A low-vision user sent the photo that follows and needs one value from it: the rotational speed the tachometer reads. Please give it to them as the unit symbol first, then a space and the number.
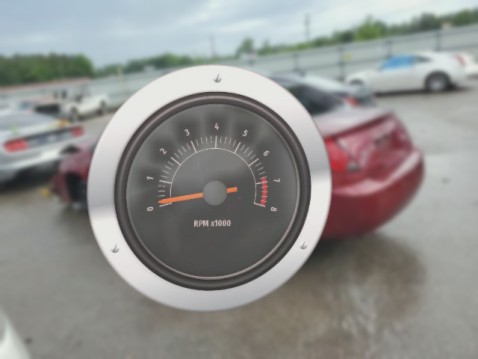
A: rpm 200
